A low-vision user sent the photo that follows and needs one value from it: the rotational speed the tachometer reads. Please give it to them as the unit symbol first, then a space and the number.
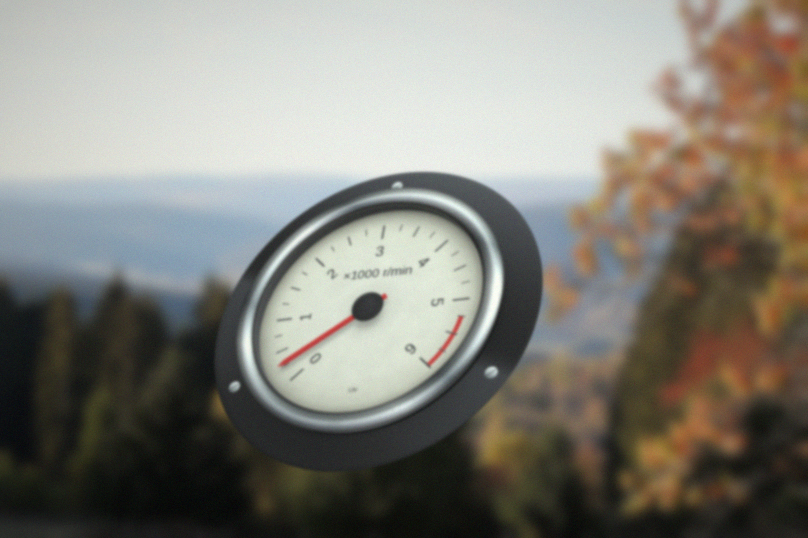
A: rpm 250
